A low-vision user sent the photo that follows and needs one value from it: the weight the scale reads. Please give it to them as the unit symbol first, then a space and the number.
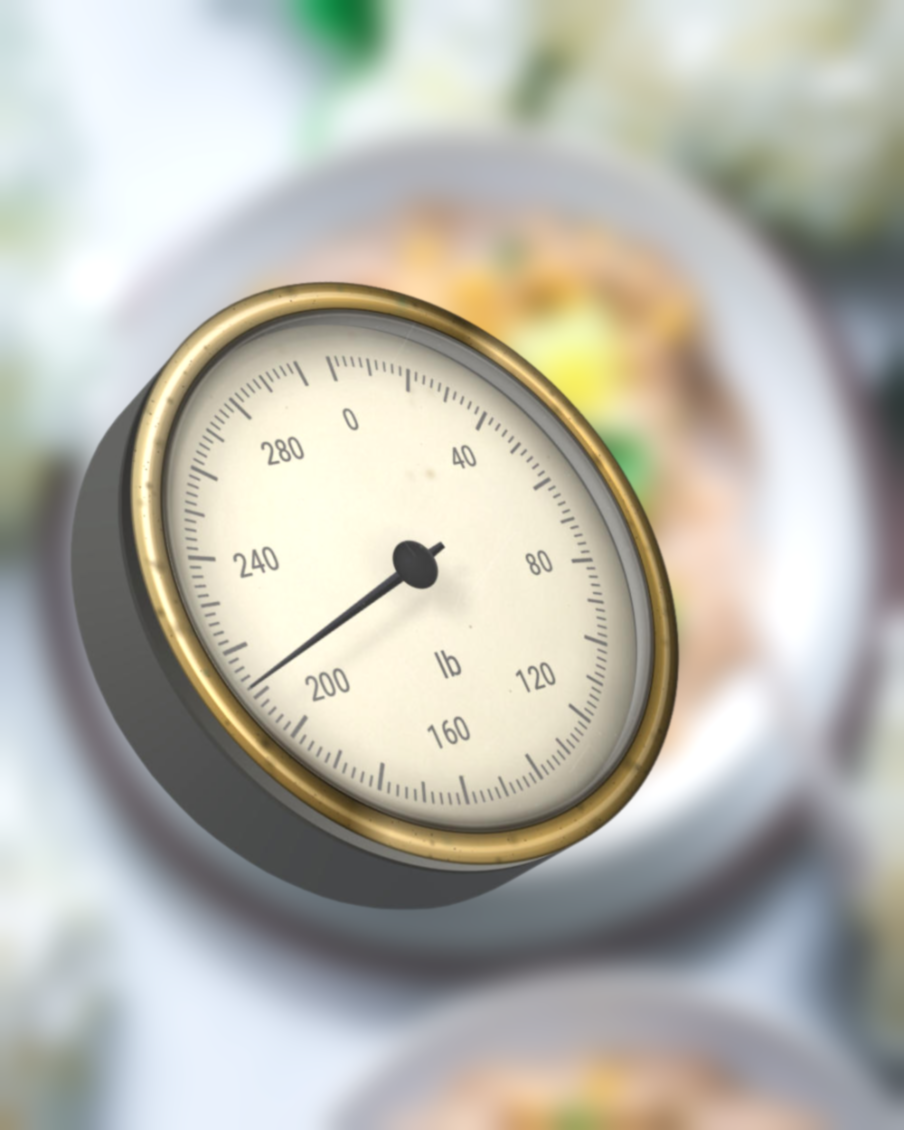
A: lb 212
